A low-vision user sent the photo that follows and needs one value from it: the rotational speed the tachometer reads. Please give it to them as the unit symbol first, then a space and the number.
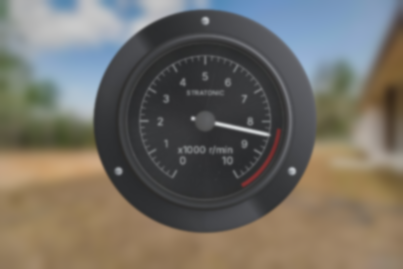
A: rpm 8400
